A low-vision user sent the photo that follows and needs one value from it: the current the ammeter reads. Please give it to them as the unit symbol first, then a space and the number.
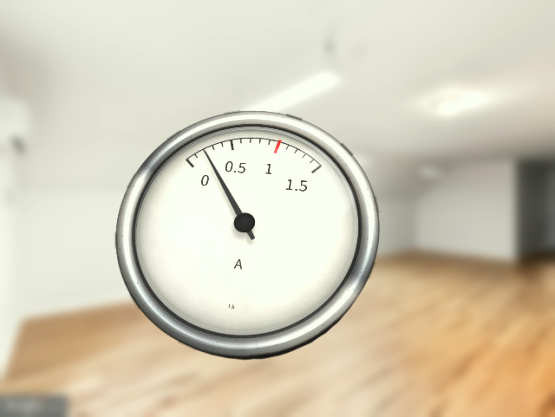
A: A 0.2
